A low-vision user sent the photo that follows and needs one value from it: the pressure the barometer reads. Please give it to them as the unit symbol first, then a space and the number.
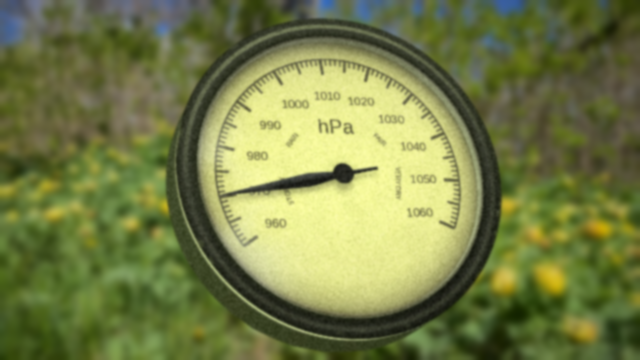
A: hPa 970
